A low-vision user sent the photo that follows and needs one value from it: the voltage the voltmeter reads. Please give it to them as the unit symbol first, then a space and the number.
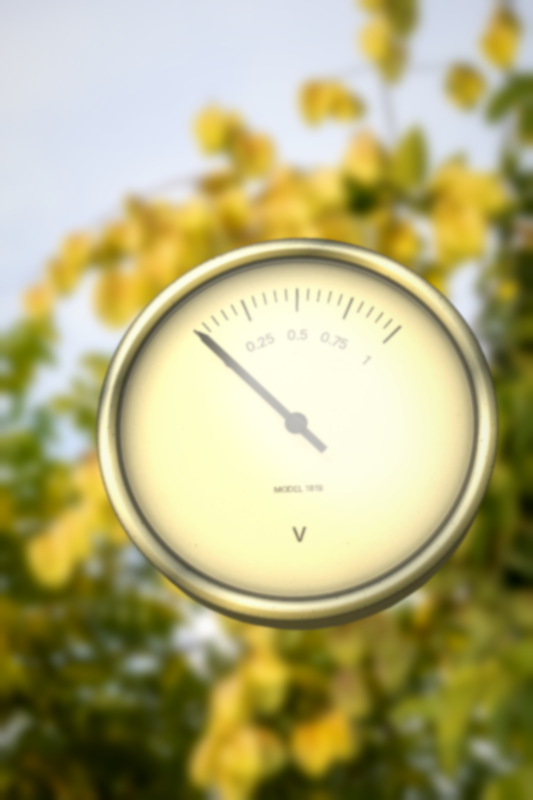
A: V 0
